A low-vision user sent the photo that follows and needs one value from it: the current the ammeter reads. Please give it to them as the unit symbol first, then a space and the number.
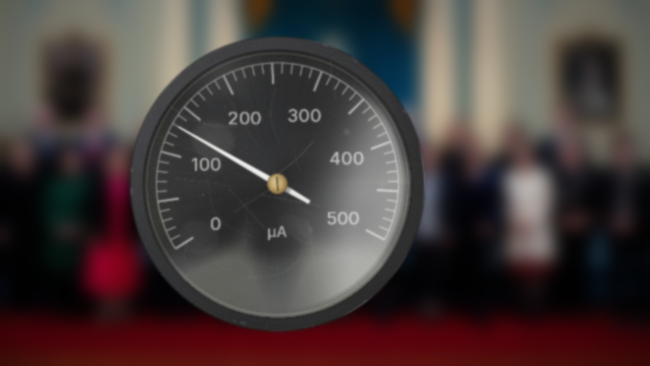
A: µA 130
